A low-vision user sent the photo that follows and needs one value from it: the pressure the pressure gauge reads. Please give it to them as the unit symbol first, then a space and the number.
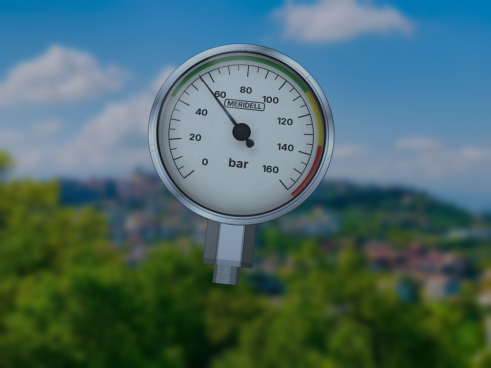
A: bar 55
